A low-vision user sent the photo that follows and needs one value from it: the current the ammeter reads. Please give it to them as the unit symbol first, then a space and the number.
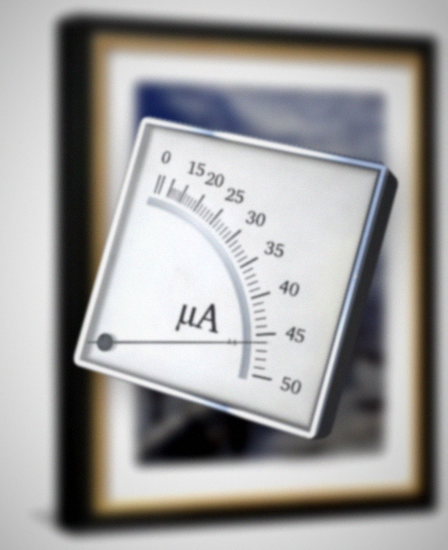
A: µA 46
